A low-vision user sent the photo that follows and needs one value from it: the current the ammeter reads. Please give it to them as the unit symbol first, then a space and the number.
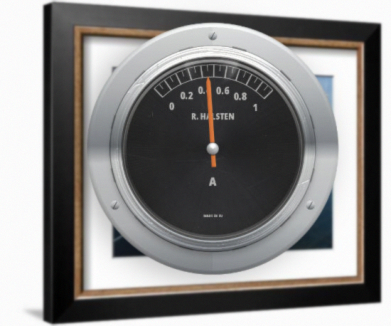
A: A 0.45
